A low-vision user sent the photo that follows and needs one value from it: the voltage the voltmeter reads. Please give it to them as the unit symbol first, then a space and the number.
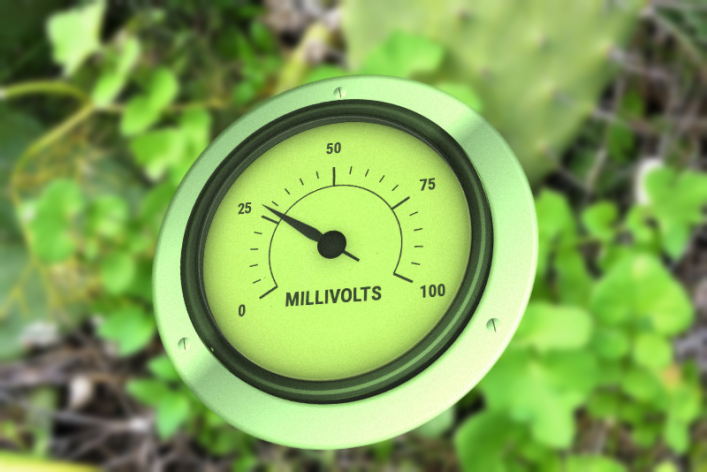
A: mV 27.5
